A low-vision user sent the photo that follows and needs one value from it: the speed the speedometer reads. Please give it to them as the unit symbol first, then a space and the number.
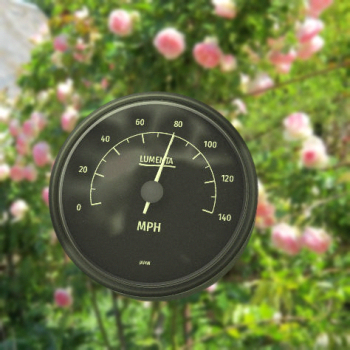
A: mph 80
